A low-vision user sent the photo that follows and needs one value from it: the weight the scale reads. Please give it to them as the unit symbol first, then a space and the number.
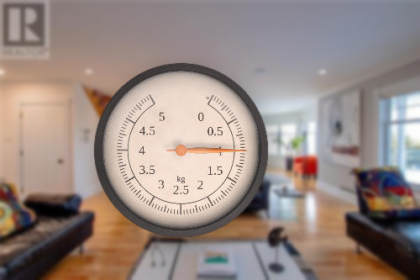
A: kg 1
